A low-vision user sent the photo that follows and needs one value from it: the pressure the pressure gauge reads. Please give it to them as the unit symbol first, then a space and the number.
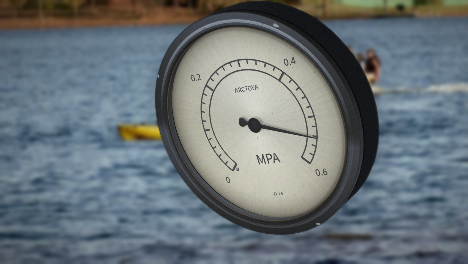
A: MPa 0.54
